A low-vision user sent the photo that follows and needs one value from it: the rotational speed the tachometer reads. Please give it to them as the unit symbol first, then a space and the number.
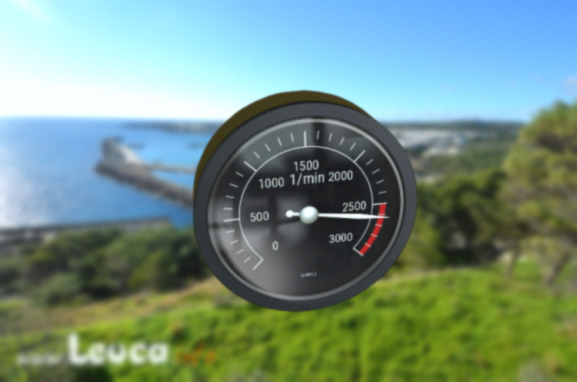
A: rpm 2600
